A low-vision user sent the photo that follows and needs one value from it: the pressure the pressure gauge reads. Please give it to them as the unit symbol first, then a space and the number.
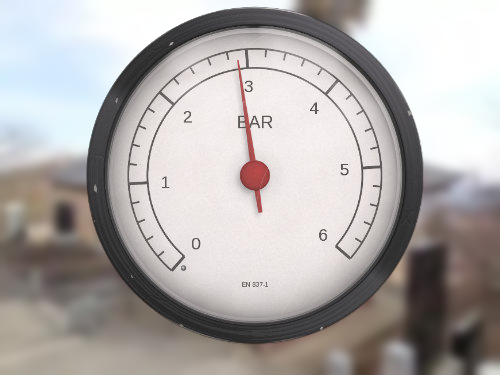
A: bar 2.9
